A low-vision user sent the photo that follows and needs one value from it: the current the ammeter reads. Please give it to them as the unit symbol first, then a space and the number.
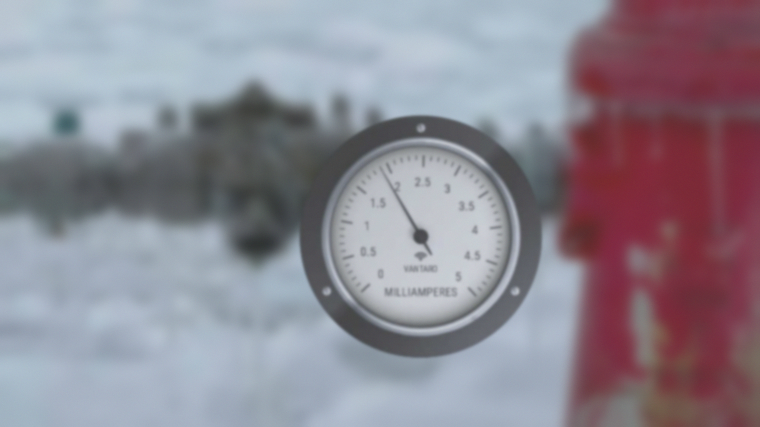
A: mA 1.9
